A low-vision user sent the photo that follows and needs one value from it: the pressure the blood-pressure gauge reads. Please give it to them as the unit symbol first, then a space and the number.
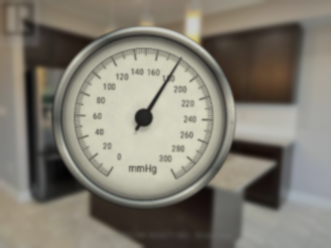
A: mmHg 180
